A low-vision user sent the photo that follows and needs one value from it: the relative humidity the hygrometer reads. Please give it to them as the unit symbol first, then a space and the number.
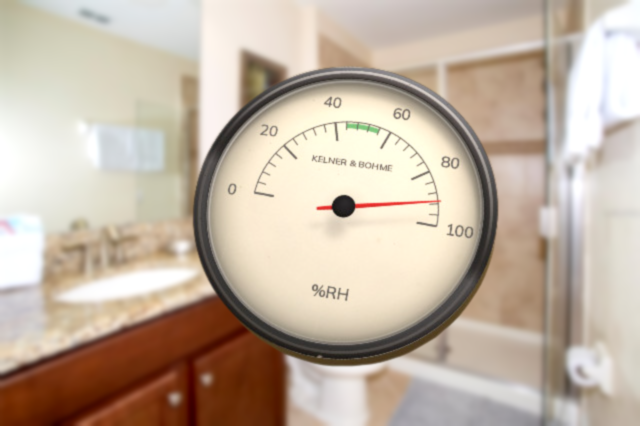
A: % 92
